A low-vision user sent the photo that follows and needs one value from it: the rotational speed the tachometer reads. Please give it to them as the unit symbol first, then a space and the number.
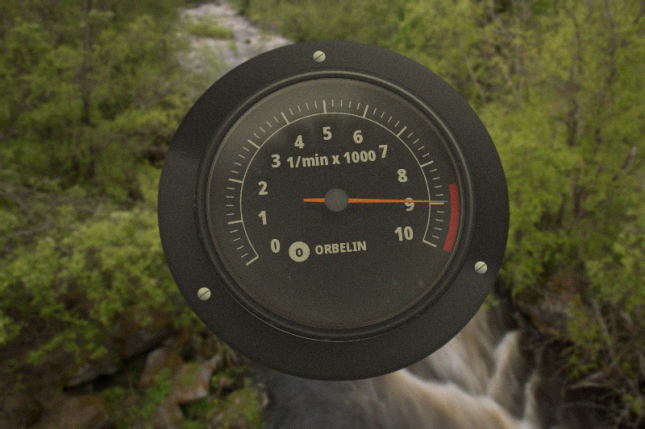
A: rpm 9000
